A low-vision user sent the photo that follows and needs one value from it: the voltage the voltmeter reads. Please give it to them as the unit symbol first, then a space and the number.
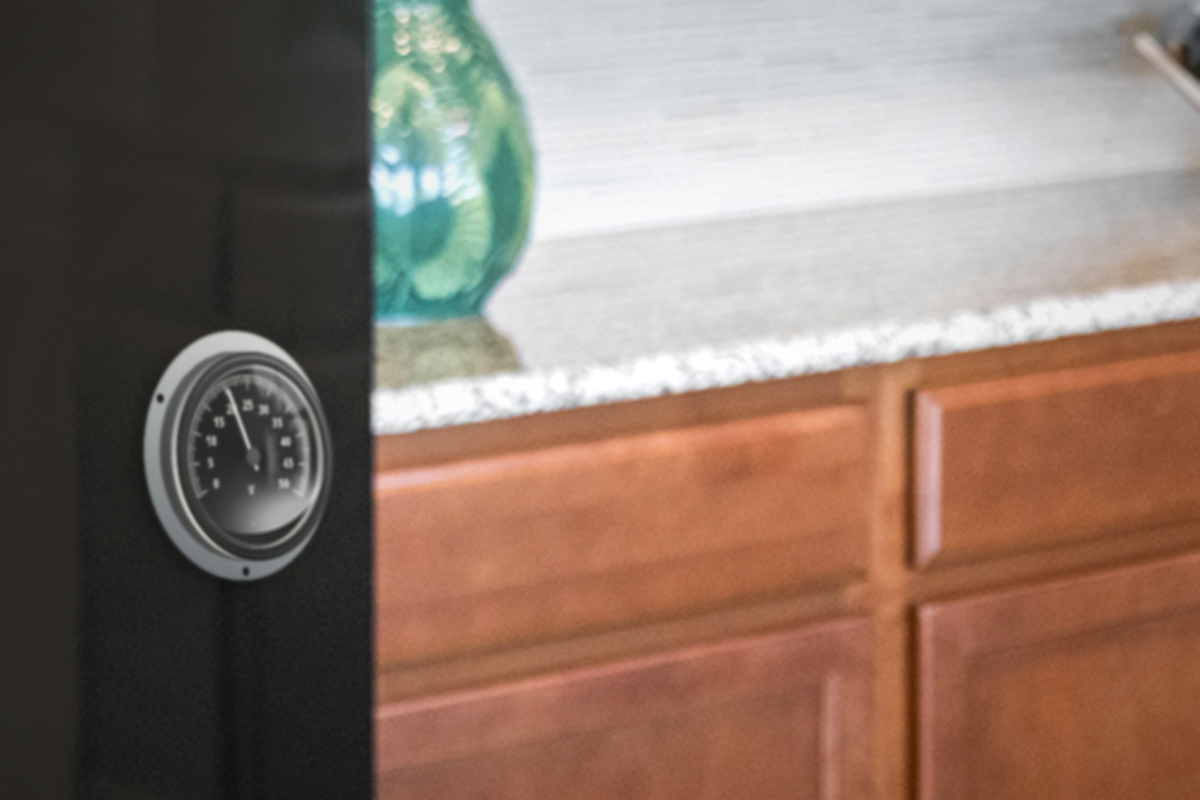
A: V 20
